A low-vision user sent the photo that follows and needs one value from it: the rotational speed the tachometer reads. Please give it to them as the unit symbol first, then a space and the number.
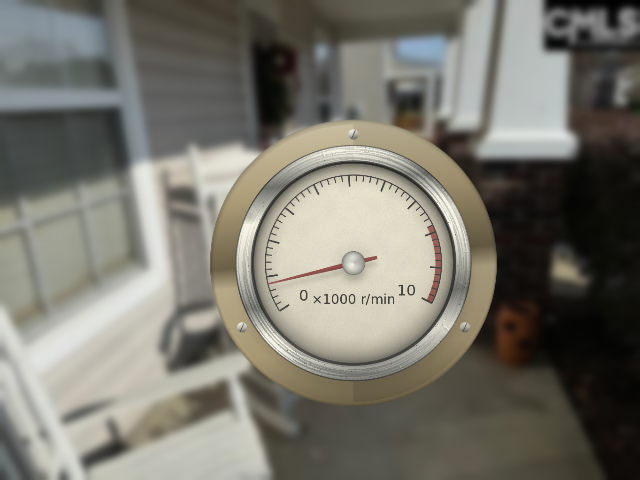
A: rpm 800
